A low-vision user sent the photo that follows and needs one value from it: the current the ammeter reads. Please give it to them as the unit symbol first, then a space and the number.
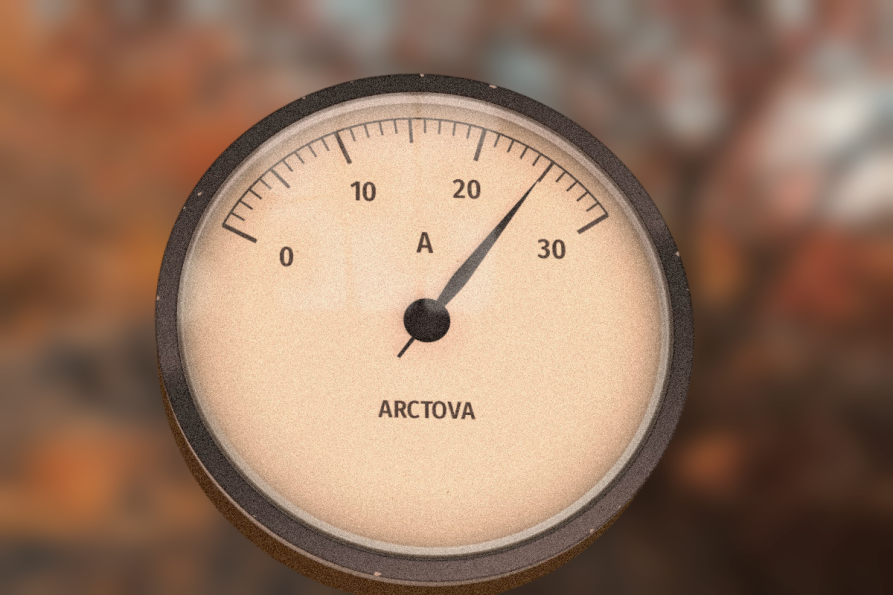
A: A 25
